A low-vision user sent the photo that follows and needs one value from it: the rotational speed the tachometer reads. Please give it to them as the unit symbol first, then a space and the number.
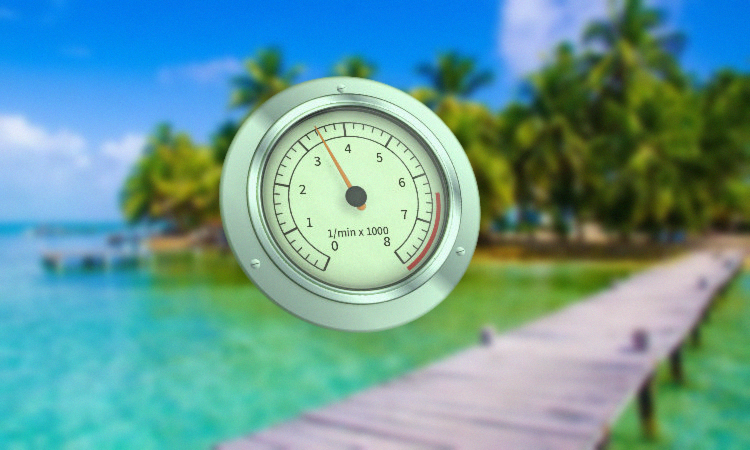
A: rpm 3400
